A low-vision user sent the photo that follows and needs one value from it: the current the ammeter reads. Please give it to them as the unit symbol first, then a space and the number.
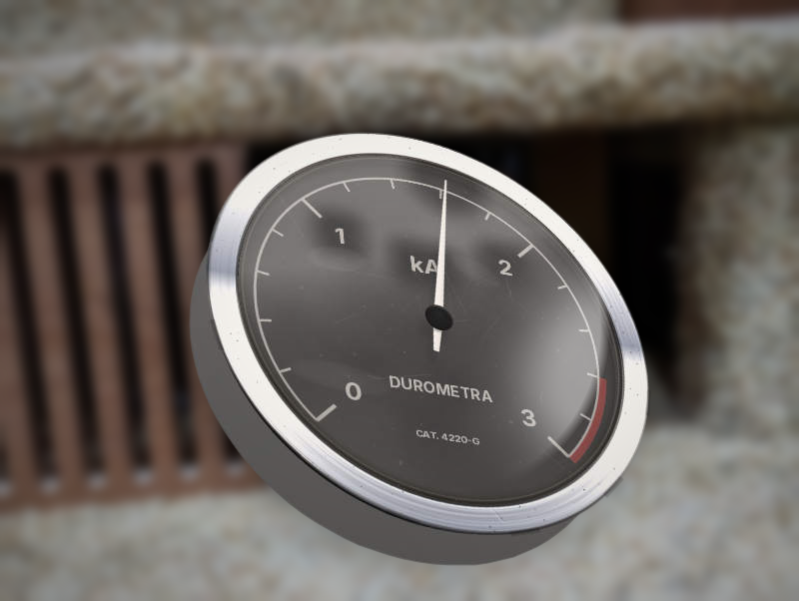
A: kA 1.6
